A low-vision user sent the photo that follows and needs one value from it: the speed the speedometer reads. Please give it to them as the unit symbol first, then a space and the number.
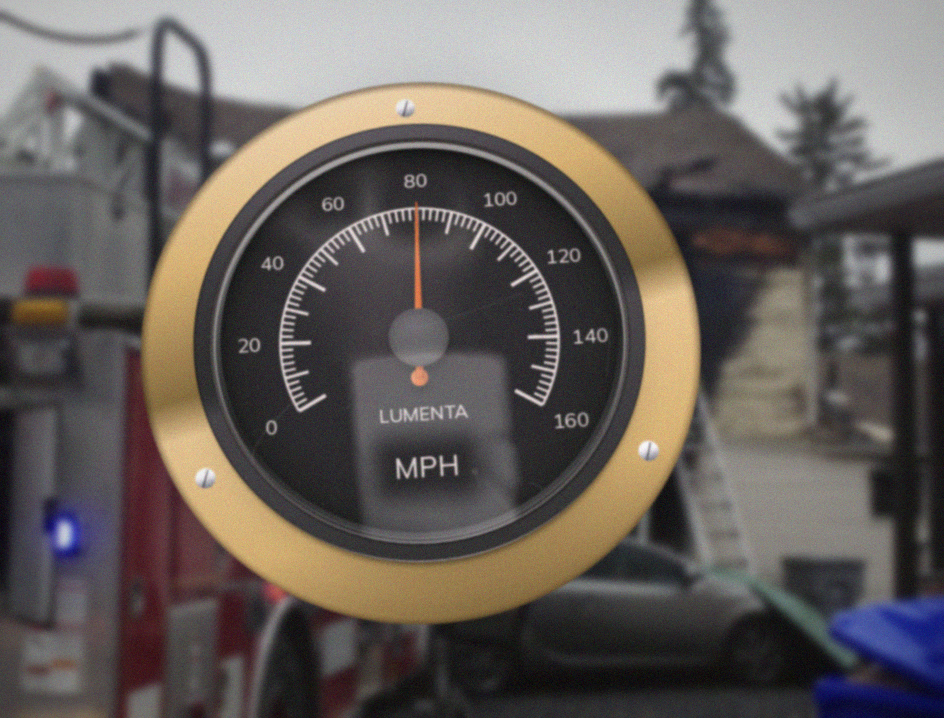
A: mph 80
